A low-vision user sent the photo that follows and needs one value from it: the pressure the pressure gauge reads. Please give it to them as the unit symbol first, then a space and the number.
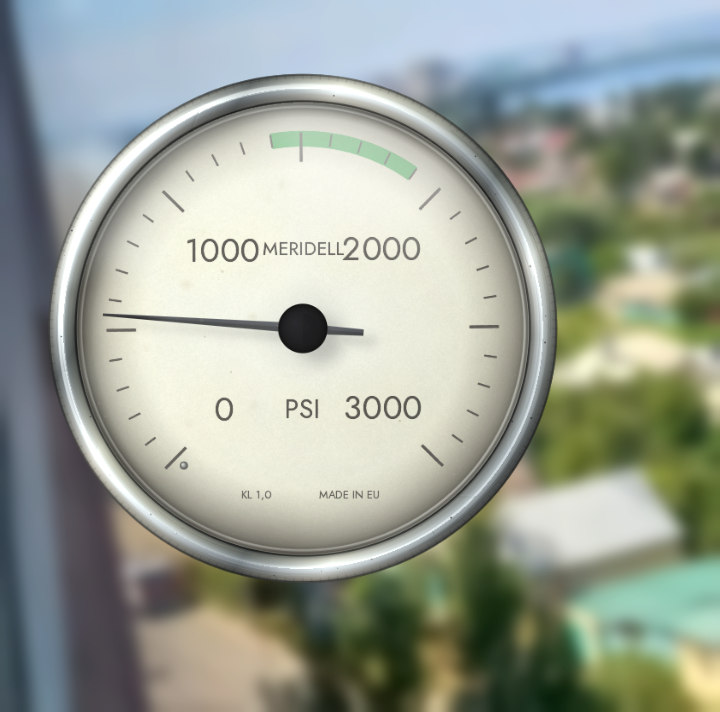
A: psi 550
